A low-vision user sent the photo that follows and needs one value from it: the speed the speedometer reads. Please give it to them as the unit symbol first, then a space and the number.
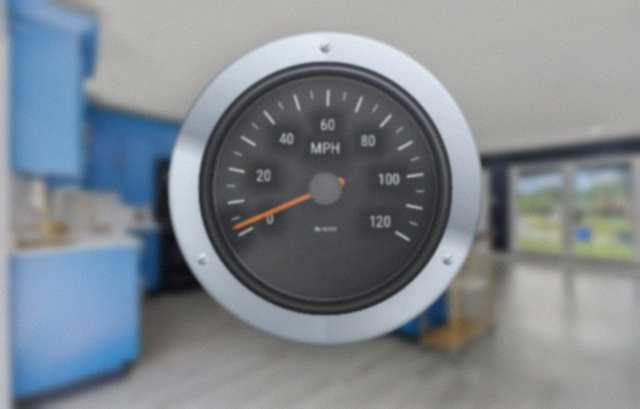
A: mph 2.5
